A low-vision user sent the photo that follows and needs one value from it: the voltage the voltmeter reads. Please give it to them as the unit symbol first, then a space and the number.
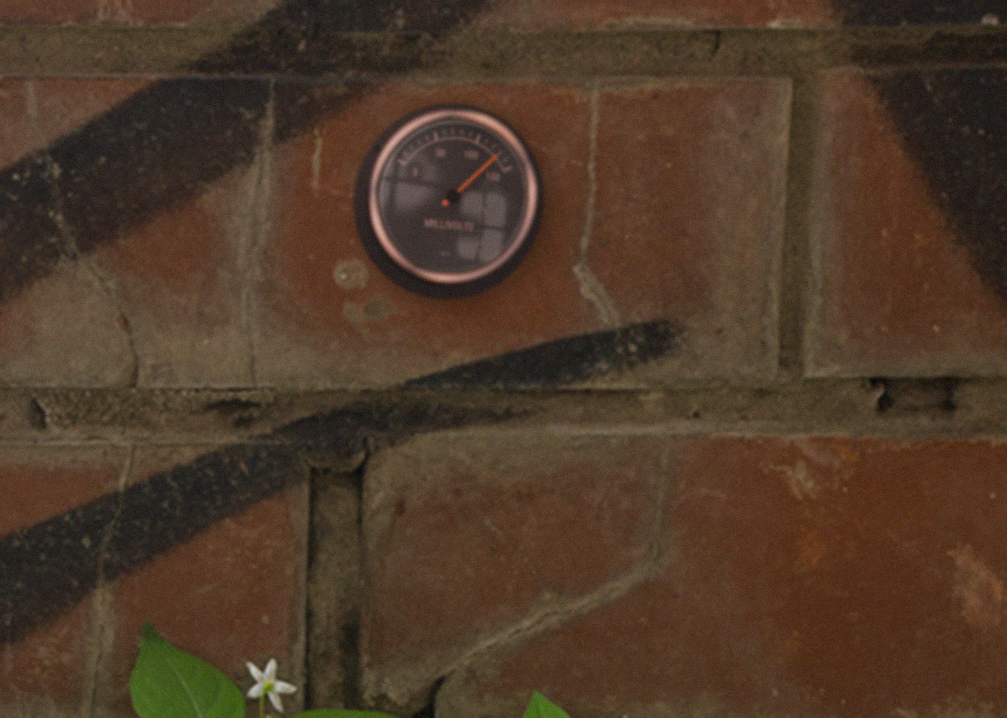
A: mV 130
